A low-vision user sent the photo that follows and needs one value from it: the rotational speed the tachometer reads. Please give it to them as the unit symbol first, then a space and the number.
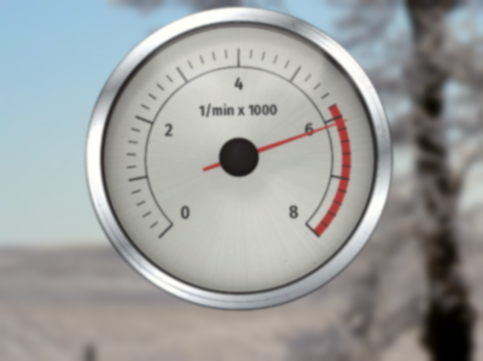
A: rpm 6100
